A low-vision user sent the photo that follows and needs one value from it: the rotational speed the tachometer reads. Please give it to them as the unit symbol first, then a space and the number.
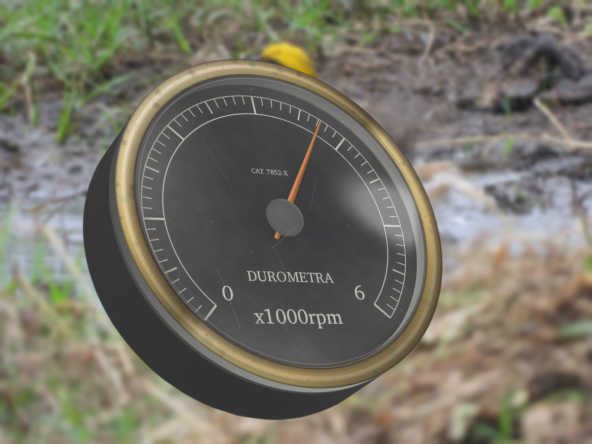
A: rpm 3700
